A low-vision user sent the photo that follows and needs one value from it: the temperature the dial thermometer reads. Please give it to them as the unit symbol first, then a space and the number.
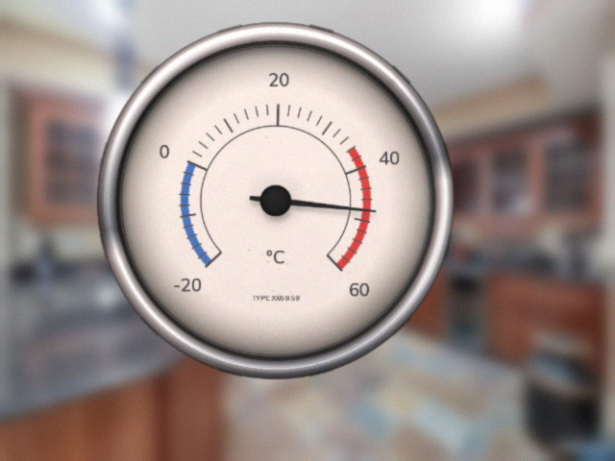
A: °C 48
